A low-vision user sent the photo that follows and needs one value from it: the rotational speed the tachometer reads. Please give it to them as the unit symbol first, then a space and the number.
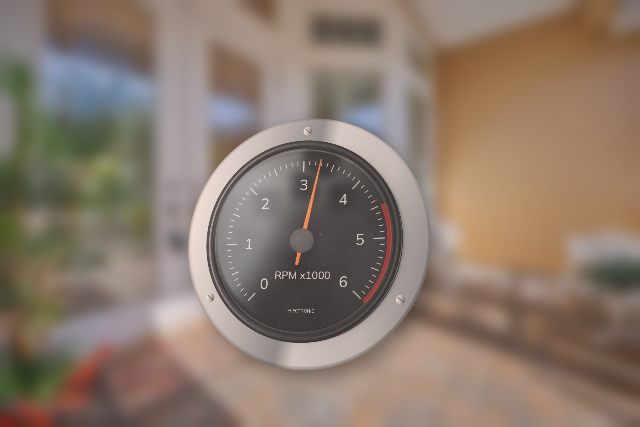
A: rpm 3300
